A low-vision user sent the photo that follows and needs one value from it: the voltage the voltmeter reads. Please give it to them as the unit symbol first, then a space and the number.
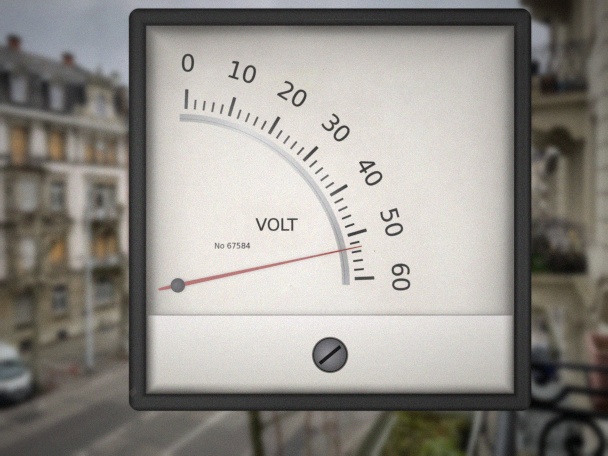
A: V 53
